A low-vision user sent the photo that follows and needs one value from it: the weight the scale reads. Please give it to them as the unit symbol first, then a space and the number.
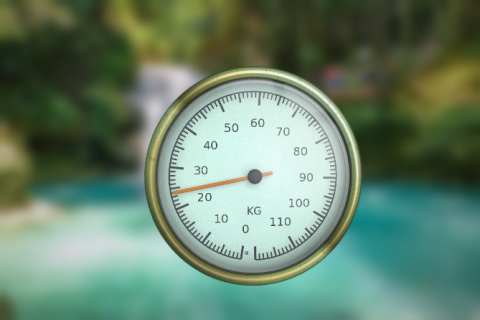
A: kg 24
